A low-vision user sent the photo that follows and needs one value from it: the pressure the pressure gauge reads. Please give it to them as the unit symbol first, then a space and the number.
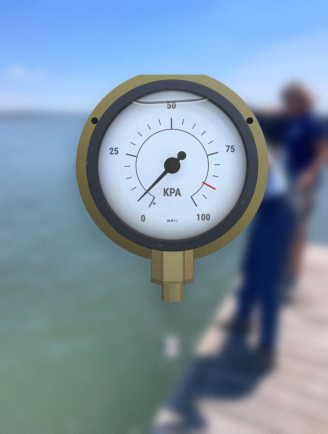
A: kPa 5
